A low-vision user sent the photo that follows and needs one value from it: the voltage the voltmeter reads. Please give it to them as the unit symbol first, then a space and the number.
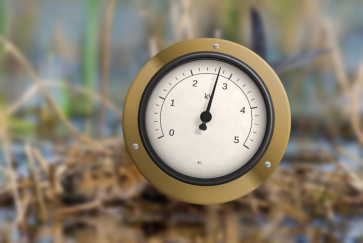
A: kV 2.7
